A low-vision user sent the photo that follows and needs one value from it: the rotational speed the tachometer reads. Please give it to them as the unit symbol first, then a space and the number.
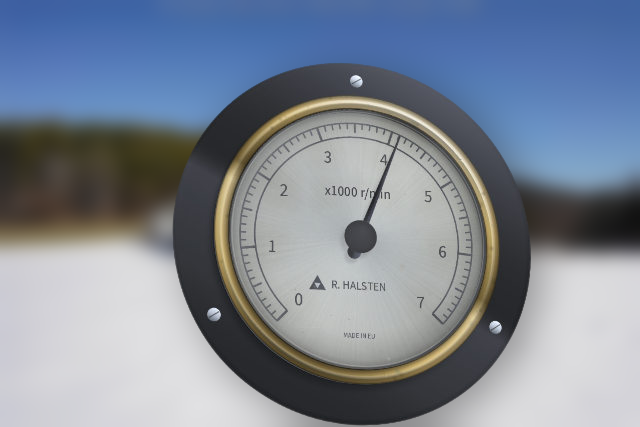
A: rpm 4100
